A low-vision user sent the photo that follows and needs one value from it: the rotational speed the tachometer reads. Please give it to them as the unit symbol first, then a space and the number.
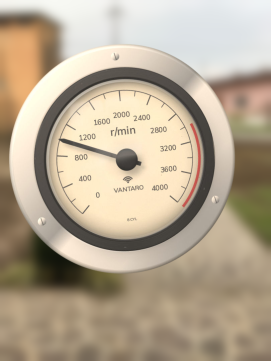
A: rpm 1000
